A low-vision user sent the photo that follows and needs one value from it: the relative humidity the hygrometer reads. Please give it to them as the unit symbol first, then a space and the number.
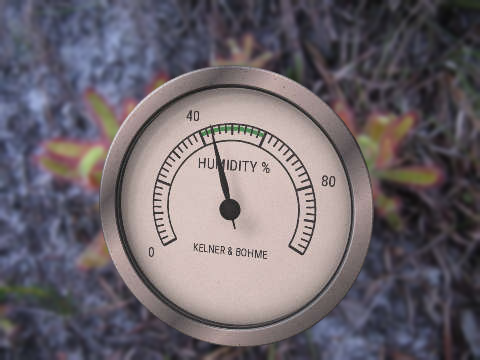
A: % 44
